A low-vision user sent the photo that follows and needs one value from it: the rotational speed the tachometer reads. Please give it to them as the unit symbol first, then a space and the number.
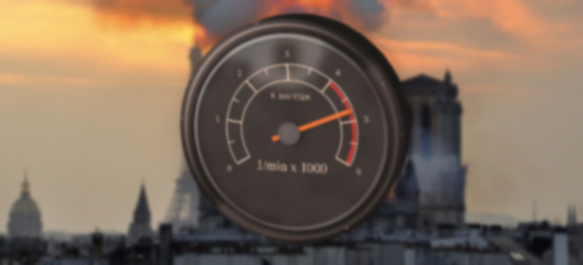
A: rpm 4750
